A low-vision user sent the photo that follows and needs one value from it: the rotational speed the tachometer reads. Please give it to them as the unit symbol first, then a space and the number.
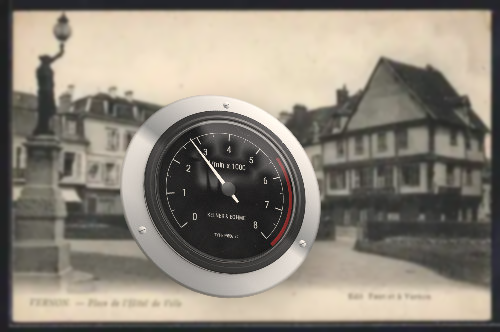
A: rpm 2750
